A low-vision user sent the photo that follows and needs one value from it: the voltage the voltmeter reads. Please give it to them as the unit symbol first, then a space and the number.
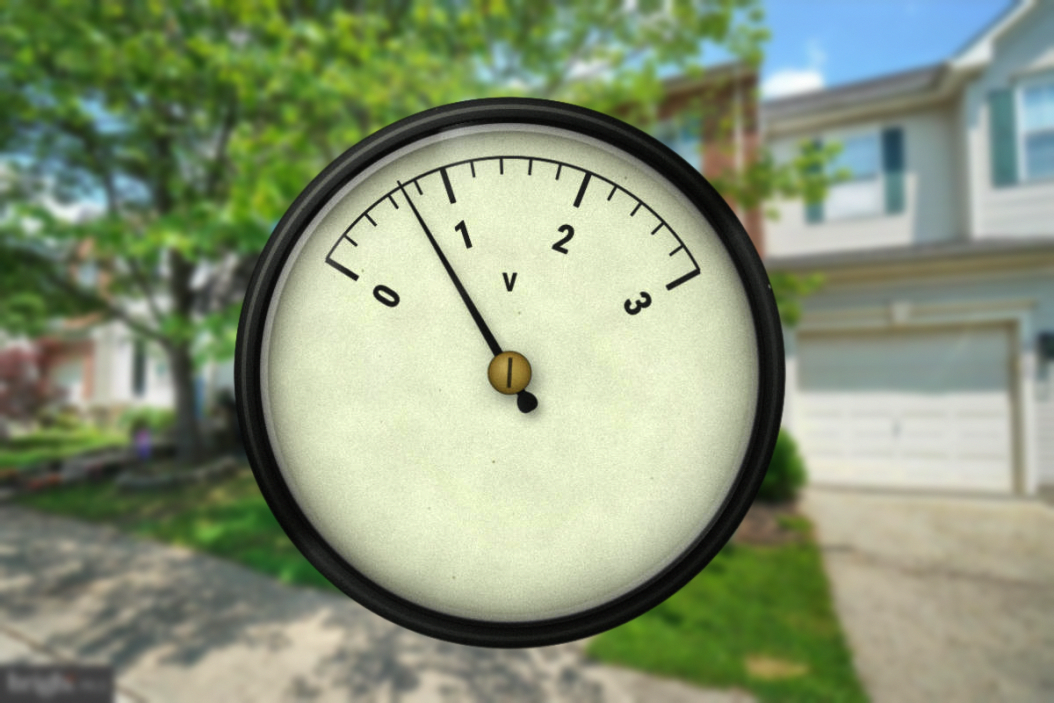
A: V 0.7
